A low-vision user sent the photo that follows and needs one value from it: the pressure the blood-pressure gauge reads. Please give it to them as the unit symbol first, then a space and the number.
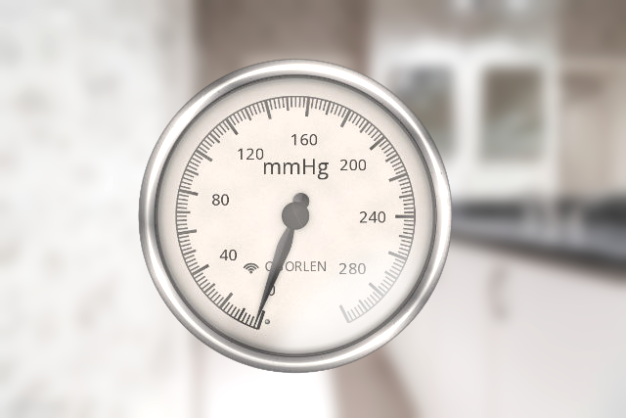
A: mmHg 2
